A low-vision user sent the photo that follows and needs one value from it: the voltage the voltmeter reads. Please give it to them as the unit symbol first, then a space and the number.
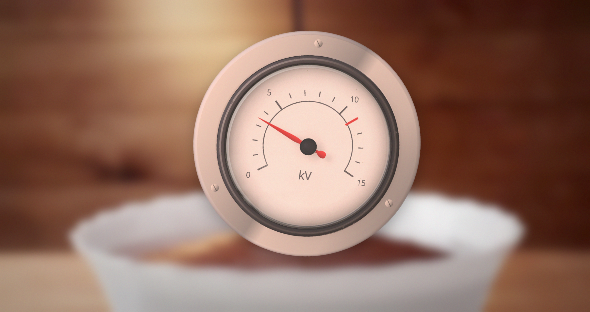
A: kV 3.5
